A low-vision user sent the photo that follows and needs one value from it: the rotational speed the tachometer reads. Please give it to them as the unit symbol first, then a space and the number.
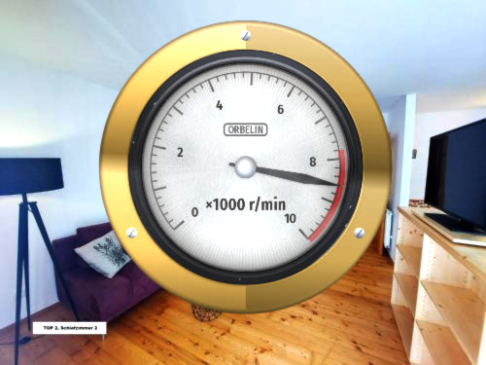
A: rpm 8600
